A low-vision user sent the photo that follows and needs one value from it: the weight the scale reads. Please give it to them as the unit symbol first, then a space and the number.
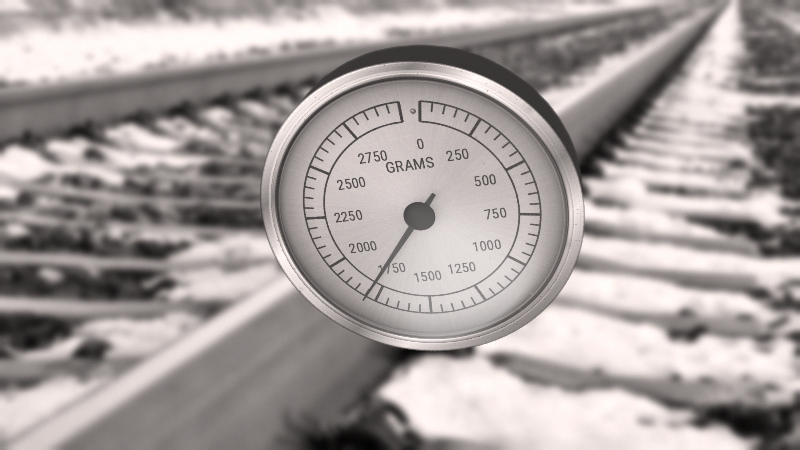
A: g 1800
